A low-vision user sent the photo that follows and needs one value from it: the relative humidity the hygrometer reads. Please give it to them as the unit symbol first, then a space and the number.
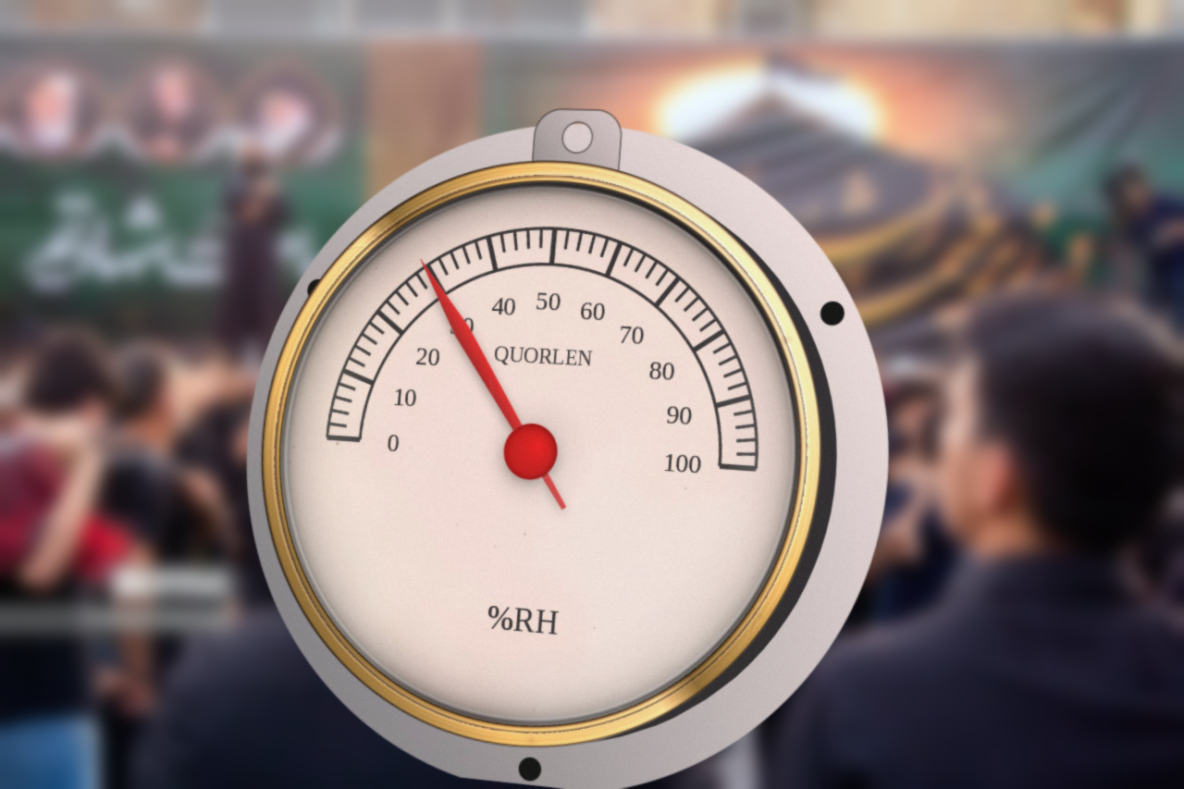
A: % 30
